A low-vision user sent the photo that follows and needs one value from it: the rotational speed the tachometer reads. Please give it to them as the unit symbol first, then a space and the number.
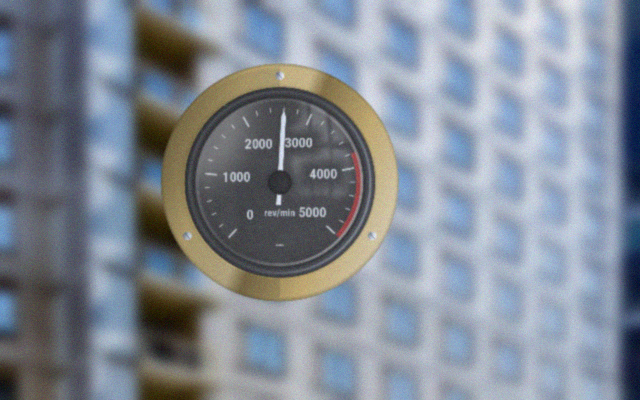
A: rpm 2600
